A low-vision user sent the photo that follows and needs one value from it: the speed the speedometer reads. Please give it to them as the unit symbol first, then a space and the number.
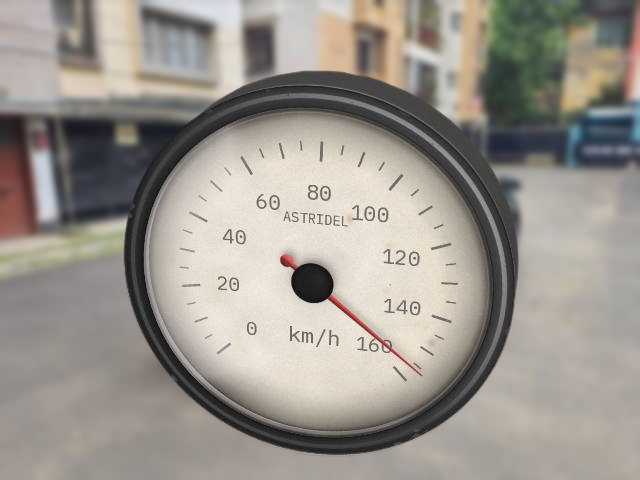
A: km/h 155
